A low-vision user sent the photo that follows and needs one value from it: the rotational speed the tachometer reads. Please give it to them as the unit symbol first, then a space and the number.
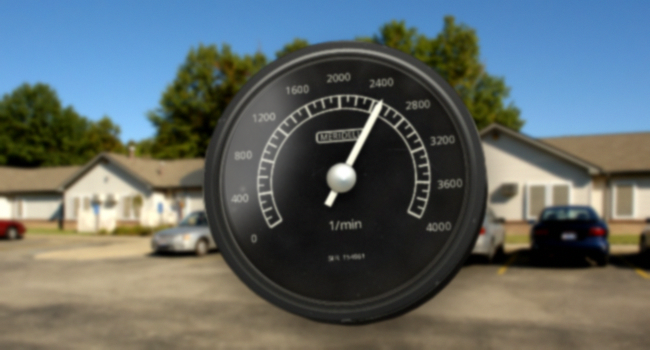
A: rpm 2500
